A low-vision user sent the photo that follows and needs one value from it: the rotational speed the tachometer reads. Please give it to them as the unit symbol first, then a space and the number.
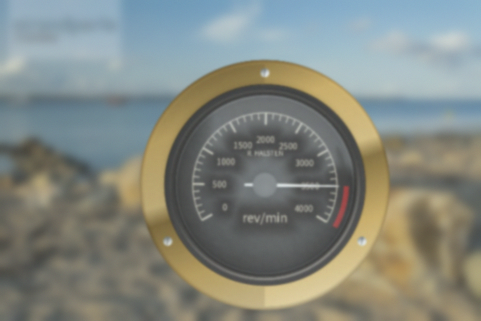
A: rpm 3500
